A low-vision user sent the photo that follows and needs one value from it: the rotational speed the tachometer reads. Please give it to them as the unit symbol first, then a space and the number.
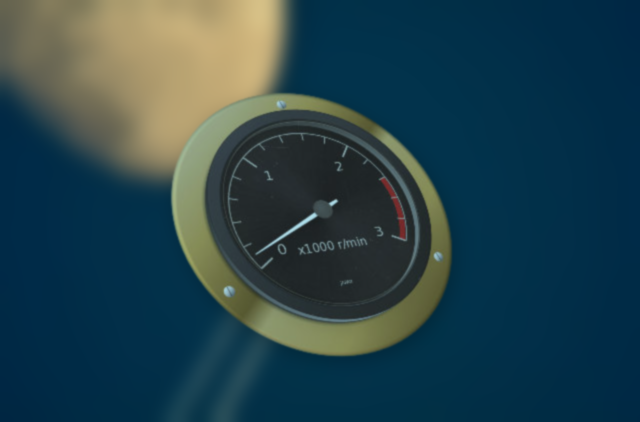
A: rpm 100
